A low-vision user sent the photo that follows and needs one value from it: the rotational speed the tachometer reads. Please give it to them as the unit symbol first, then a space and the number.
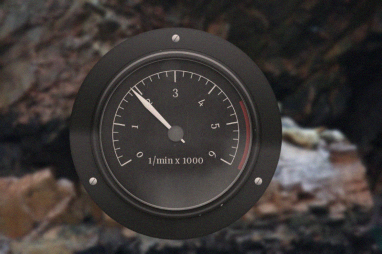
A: rpm 1900
